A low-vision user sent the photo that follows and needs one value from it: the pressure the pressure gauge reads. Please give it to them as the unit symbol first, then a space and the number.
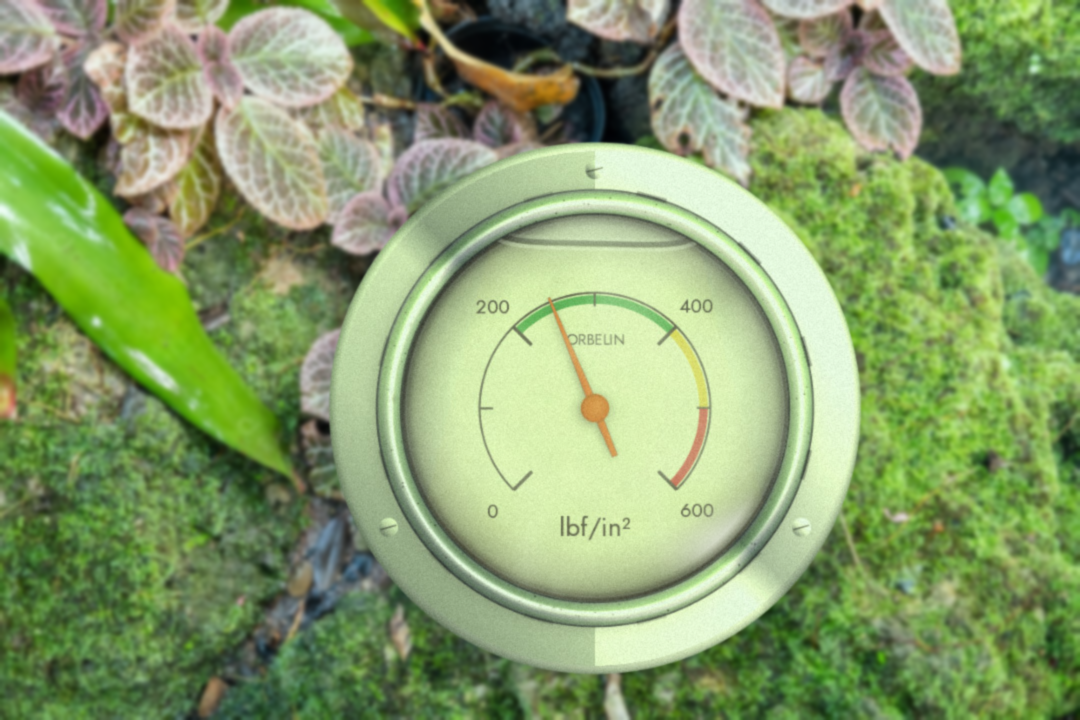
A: psi 250
